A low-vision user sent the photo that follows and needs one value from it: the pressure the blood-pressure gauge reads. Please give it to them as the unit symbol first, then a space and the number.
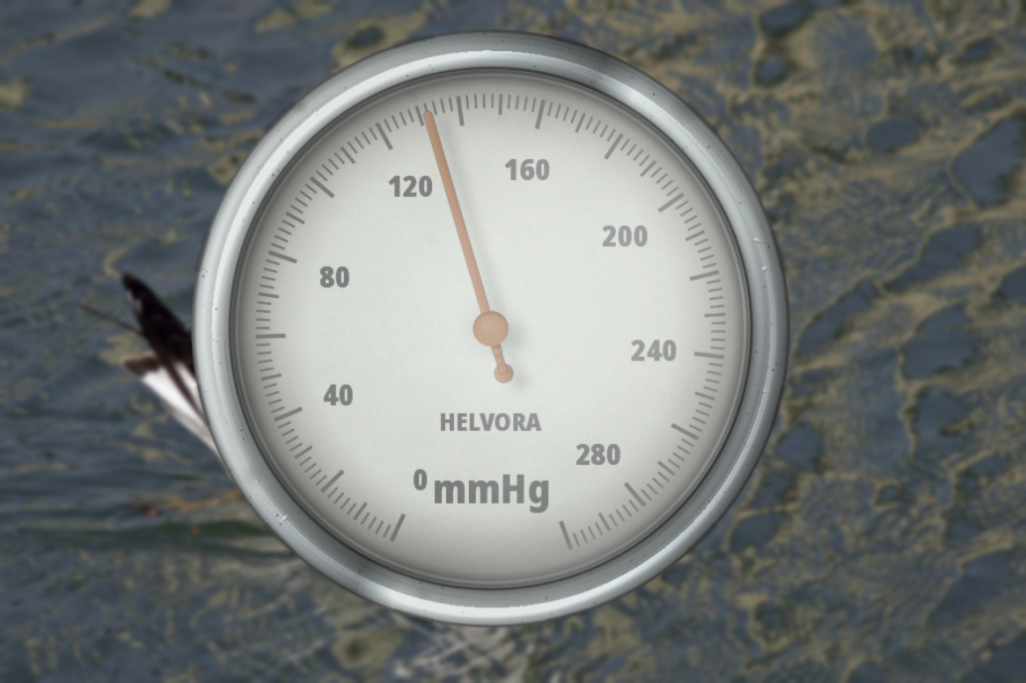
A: mmHg 132
